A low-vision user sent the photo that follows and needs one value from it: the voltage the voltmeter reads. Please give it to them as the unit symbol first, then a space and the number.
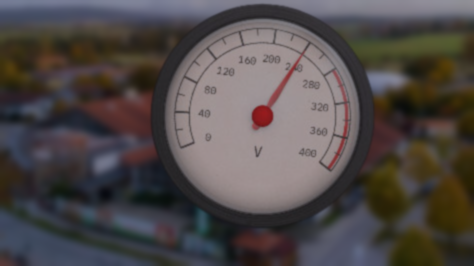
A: V 240
